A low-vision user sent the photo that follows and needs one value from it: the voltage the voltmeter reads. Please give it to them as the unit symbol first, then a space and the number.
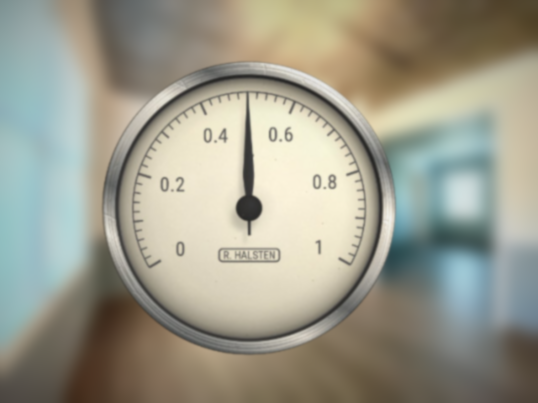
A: V 0.5
